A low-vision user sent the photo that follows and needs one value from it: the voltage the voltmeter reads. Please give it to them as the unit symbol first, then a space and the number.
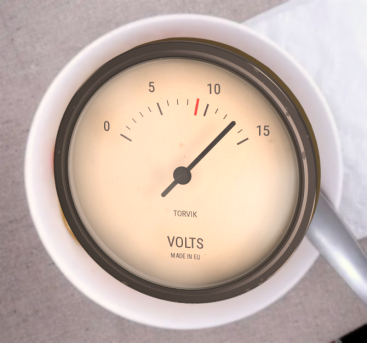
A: V 13
